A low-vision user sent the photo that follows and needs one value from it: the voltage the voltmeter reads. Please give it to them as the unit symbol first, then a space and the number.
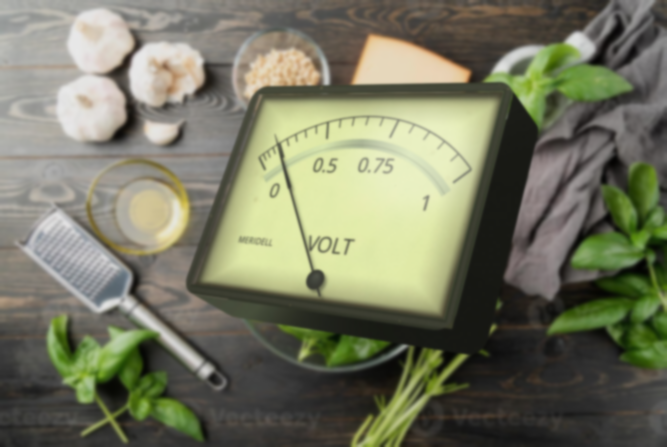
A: V 0.25
